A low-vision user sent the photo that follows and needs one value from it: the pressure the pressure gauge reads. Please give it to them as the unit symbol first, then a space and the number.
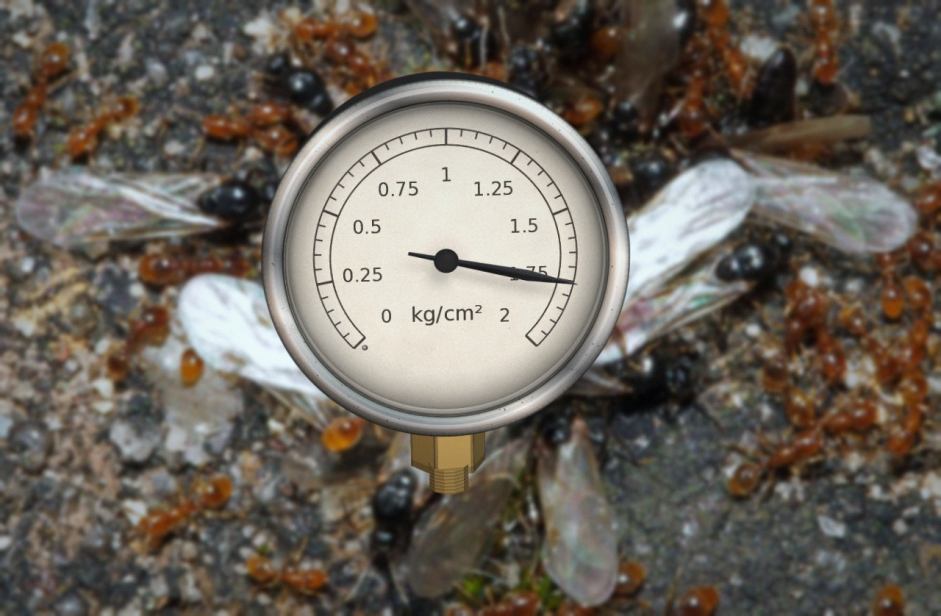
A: kg/cm² 1.75
